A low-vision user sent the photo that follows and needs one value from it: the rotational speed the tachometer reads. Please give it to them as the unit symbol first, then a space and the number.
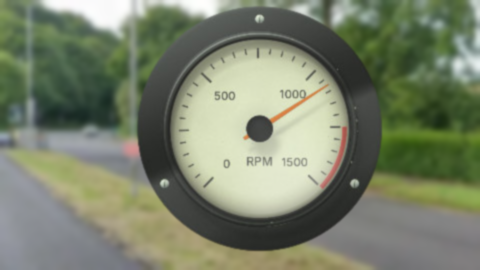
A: rpm 1075
